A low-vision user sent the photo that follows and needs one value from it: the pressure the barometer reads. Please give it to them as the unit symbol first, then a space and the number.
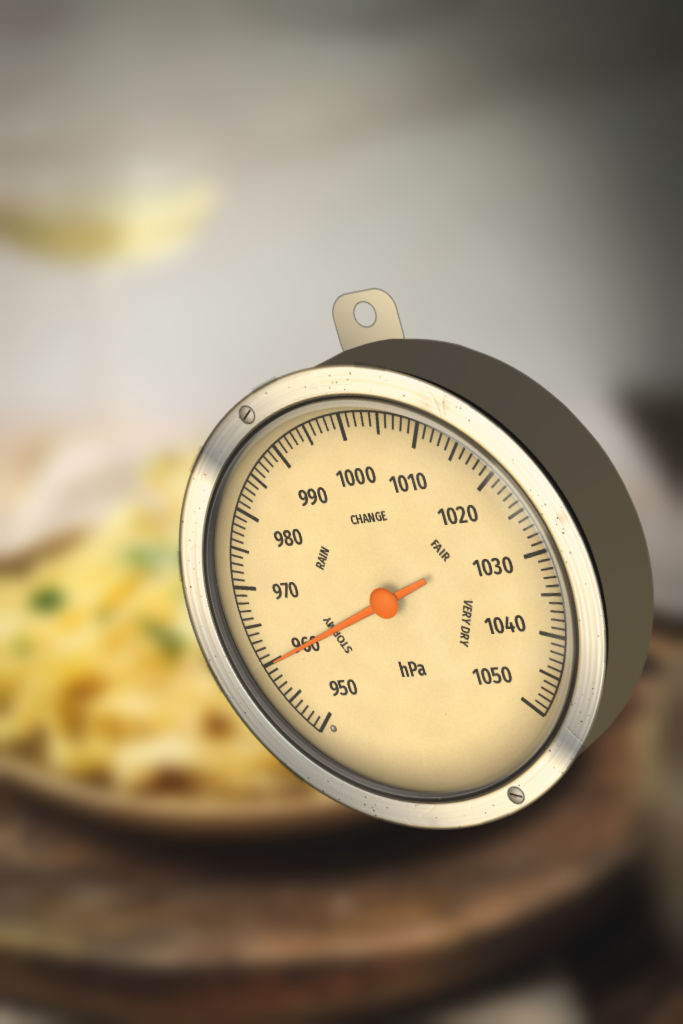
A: hPa 960
